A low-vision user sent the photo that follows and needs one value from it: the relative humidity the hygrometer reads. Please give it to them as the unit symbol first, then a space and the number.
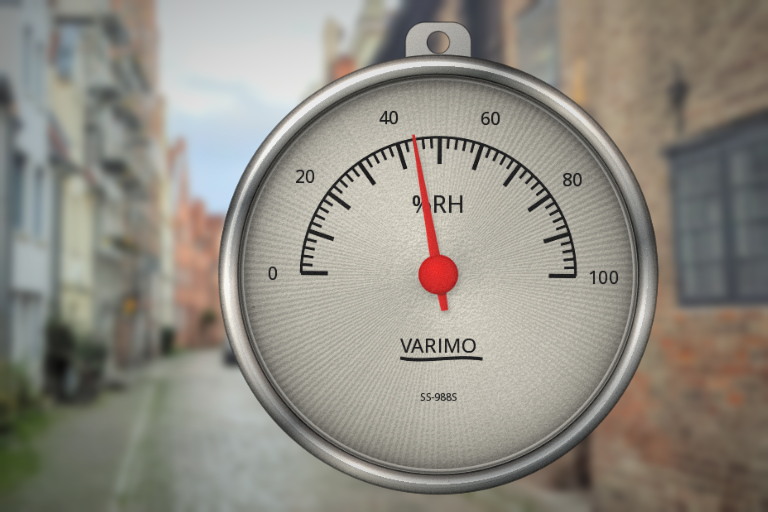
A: % 44
